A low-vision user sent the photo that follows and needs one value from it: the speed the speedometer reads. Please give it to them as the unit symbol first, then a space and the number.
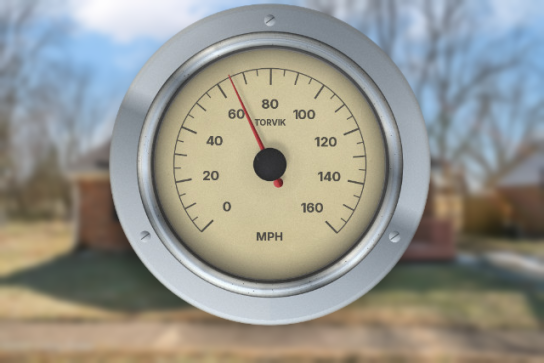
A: mph 65
